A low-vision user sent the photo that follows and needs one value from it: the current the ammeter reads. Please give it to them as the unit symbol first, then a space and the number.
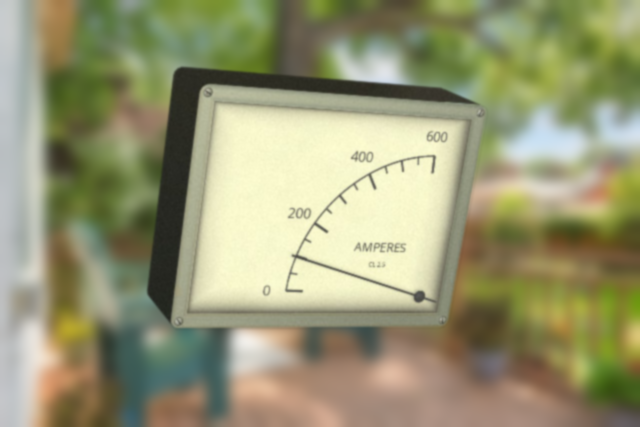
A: A 100
